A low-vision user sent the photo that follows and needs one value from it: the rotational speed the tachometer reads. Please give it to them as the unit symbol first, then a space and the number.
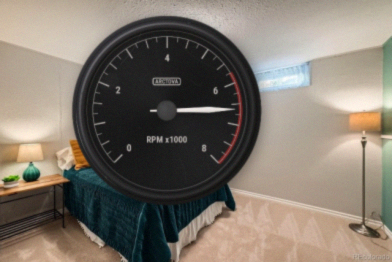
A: rpm 6625
